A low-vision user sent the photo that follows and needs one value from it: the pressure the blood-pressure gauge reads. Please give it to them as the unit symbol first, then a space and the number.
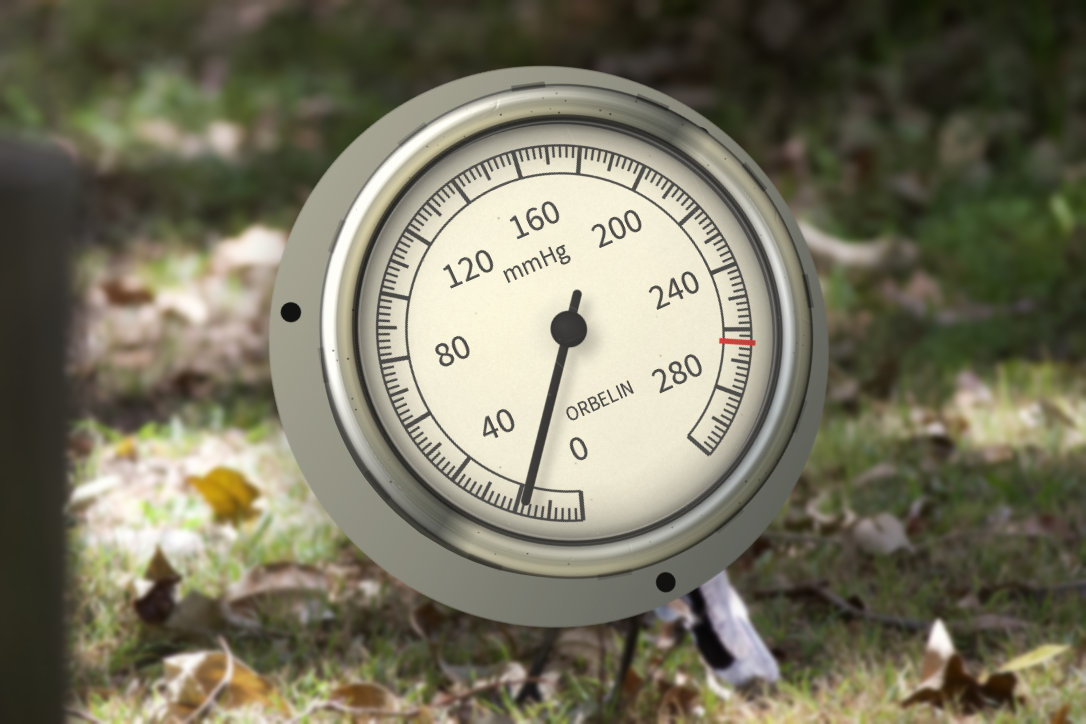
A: mmHg 18
